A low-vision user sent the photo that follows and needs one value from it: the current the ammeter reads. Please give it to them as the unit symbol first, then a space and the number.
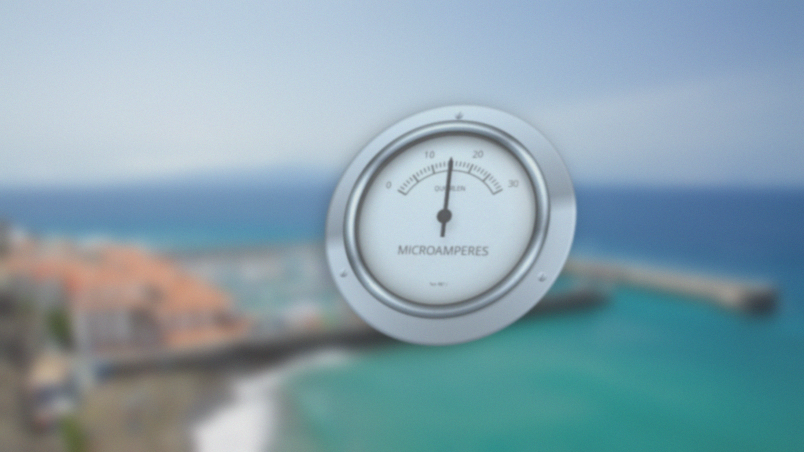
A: µA 15
